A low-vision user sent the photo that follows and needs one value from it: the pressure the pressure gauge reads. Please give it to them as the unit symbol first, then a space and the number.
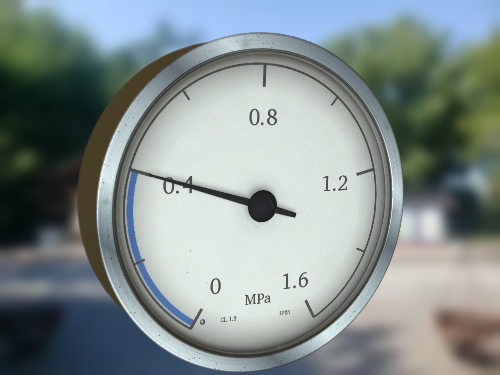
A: MPa 0.4
